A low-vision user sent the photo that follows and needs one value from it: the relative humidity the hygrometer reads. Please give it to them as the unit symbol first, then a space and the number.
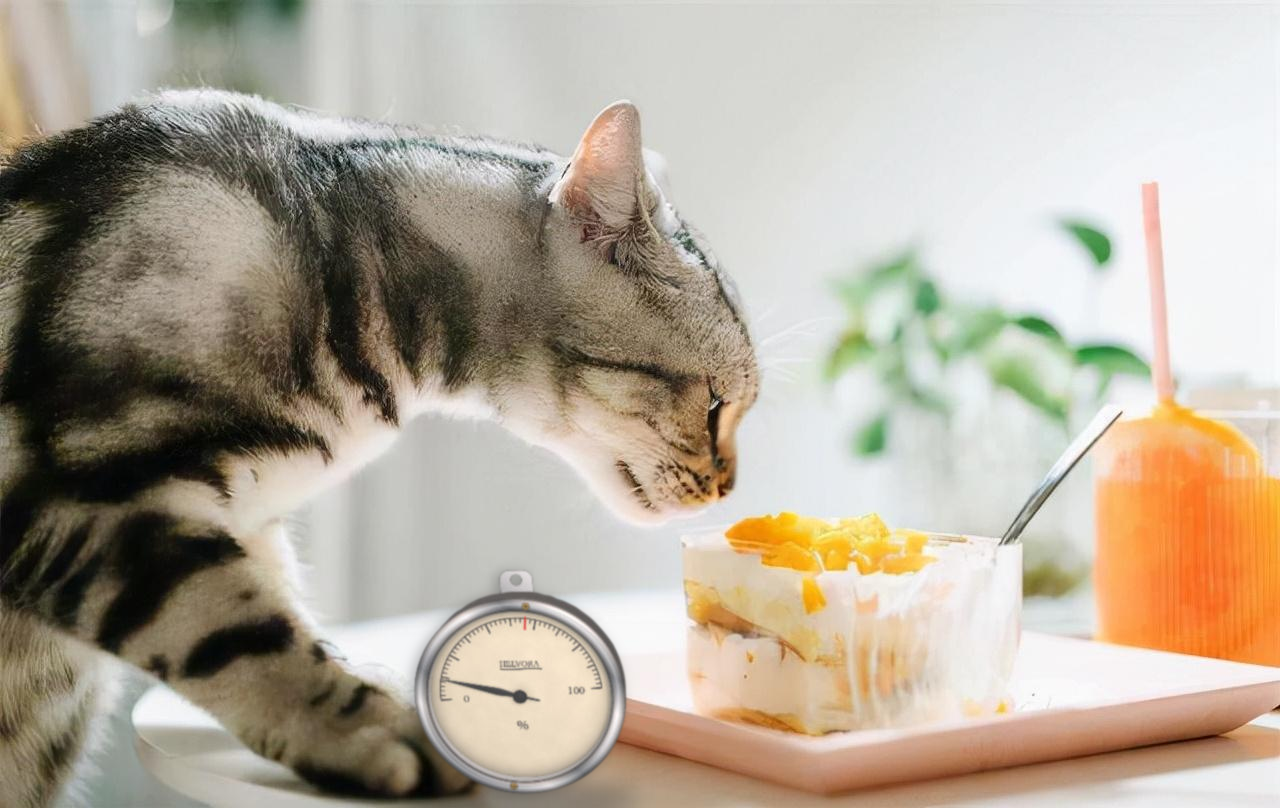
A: % 10
